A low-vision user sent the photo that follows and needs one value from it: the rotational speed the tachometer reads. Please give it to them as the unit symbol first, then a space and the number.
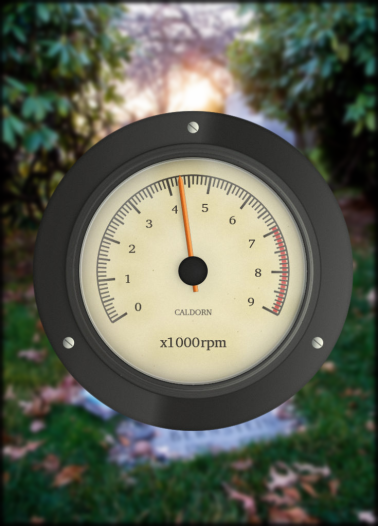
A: rpm 4300
